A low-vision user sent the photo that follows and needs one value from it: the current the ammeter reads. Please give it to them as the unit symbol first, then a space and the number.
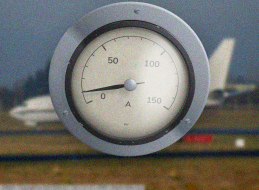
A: A 10
